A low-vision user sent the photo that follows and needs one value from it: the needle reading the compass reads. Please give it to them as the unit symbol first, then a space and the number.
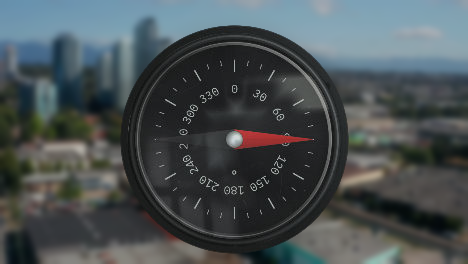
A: ° 90
